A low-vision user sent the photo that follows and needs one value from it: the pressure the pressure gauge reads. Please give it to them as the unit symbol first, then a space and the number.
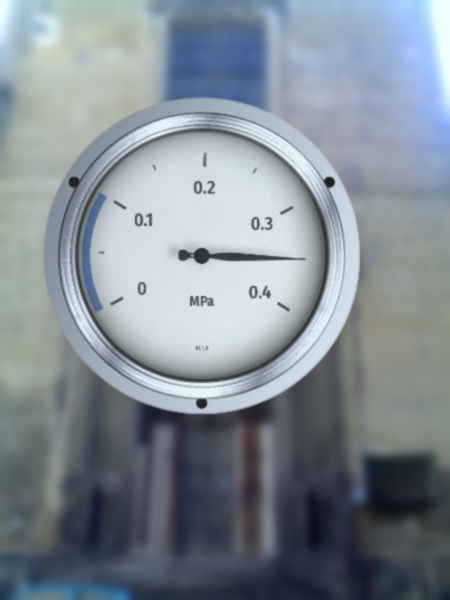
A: MPa 0.35
